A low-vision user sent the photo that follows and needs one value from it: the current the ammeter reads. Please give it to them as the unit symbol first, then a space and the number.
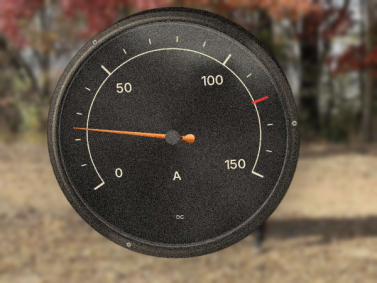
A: A 25
